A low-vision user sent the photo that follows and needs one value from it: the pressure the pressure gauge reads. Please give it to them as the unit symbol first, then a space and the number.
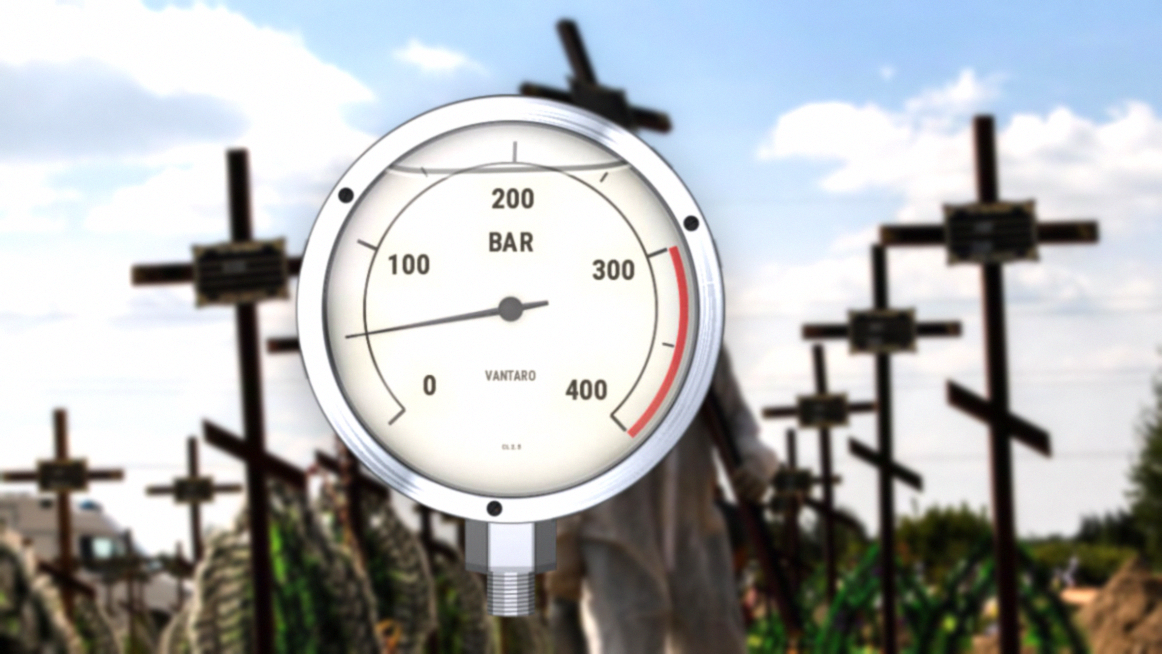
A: bar 50
